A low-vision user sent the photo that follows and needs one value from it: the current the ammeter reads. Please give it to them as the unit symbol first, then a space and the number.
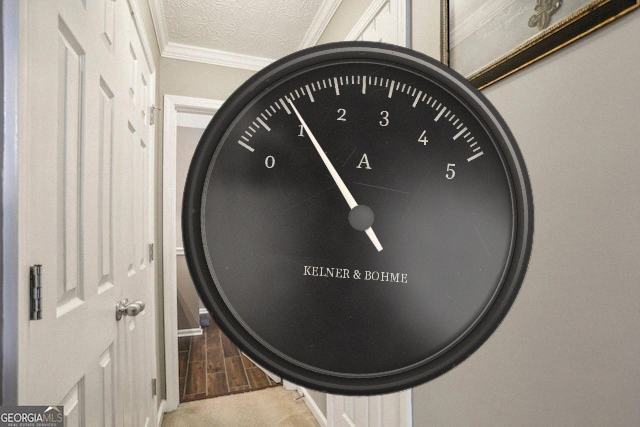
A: A 1.1
